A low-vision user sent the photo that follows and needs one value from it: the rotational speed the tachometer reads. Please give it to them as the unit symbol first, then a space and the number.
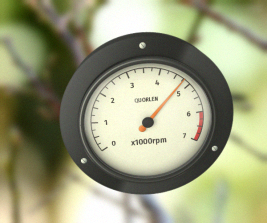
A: rpm 4750
